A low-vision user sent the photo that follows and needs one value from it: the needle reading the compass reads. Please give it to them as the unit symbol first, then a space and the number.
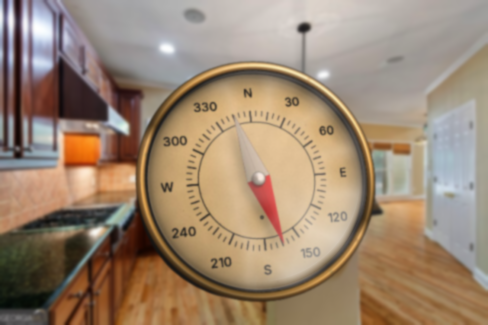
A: ° 165
